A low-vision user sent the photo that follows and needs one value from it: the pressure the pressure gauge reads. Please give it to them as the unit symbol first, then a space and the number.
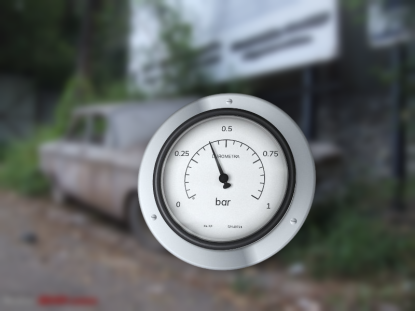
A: bar 0.4
